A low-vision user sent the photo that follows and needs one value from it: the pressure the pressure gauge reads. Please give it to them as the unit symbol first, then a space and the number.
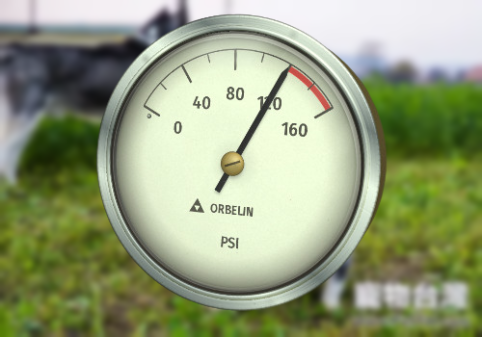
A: psi 120
